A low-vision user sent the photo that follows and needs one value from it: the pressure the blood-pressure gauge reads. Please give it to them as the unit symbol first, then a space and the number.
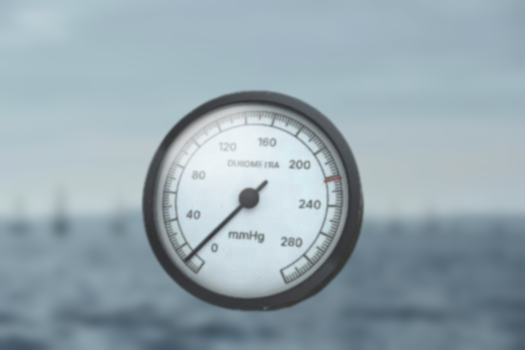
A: mmHg 10
